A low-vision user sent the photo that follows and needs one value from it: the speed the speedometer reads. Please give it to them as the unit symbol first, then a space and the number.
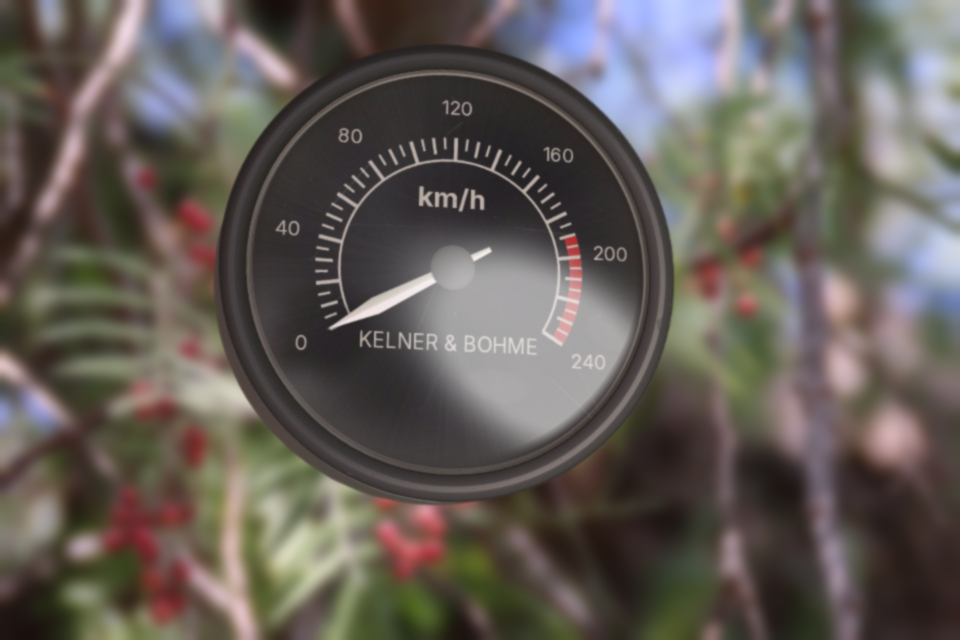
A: km/h 0
